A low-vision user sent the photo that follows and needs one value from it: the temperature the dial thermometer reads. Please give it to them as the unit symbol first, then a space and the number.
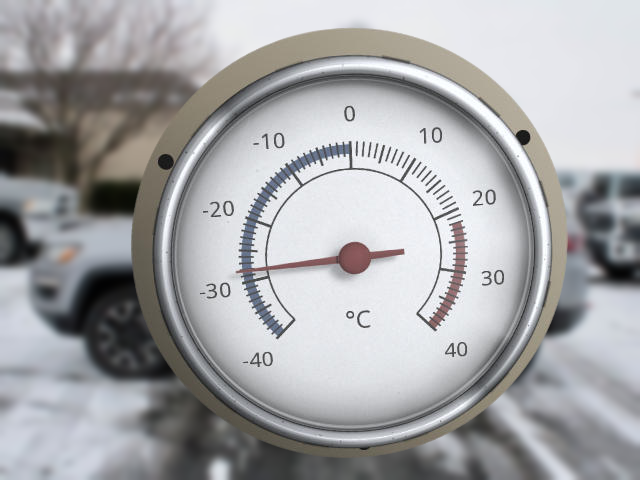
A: °C -28
